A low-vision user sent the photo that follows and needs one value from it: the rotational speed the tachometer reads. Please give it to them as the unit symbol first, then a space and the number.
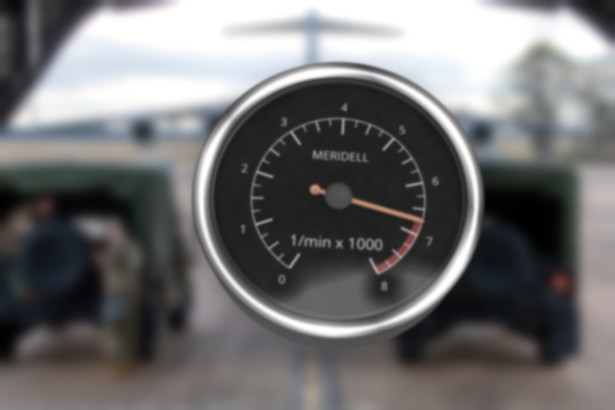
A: rpm 6750
